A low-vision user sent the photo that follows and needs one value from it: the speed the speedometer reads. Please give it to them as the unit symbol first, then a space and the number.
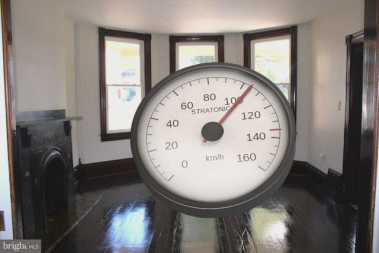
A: km/h 105
